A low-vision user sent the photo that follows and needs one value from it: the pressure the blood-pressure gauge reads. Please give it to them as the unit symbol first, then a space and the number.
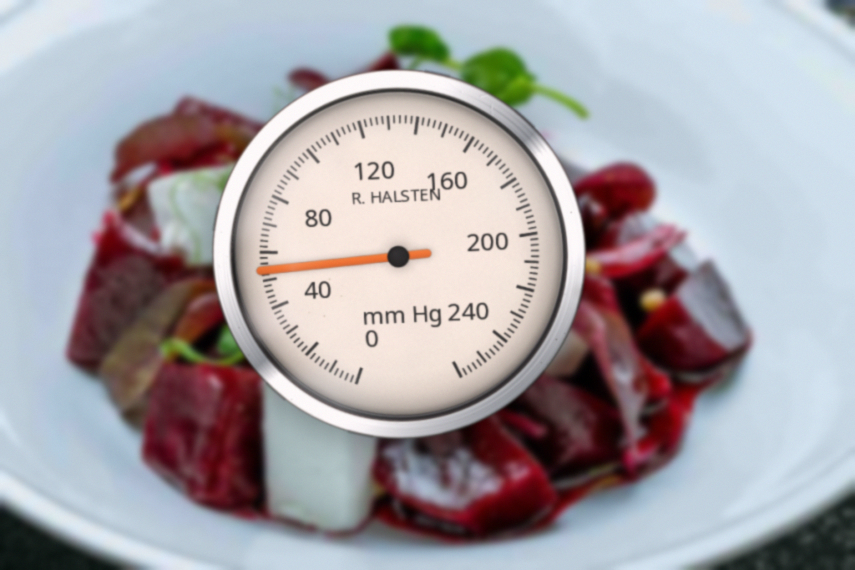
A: mmHg 54
